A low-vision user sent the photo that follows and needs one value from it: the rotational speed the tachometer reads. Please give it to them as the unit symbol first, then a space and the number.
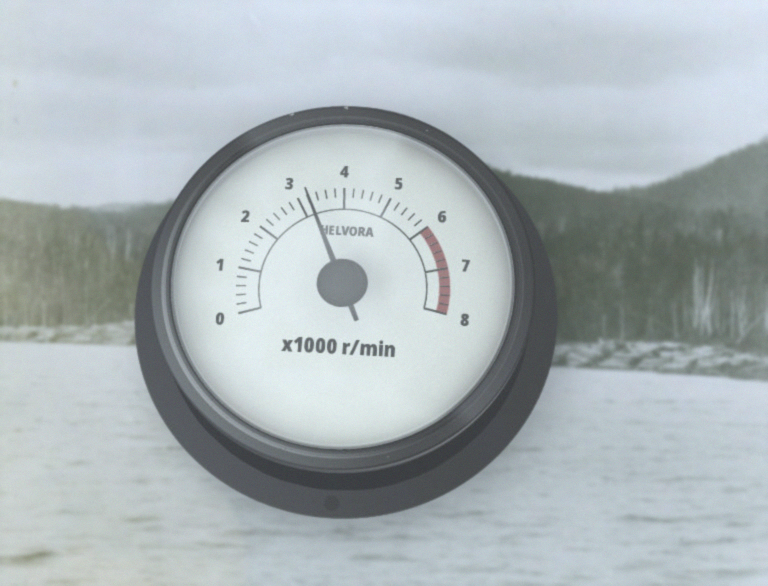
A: rpm 3200
